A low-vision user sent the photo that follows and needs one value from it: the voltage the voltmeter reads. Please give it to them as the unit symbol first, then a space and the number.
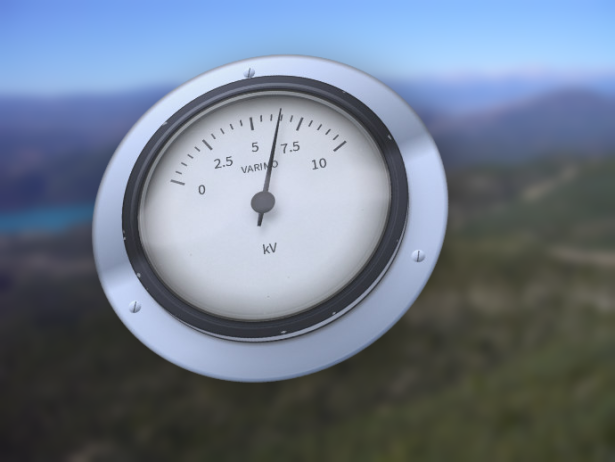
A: kV 6.5
